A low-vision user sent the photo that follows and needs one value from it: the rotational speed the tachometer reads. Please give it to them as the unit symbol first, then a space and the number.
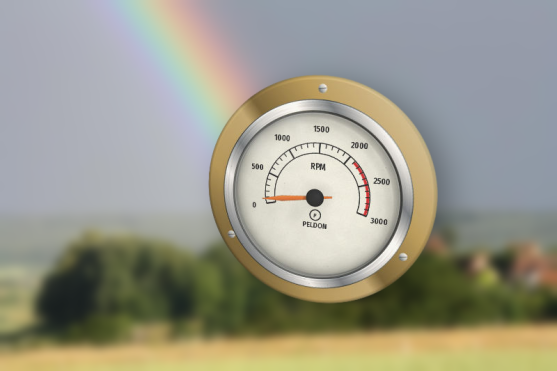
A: rpm 100
